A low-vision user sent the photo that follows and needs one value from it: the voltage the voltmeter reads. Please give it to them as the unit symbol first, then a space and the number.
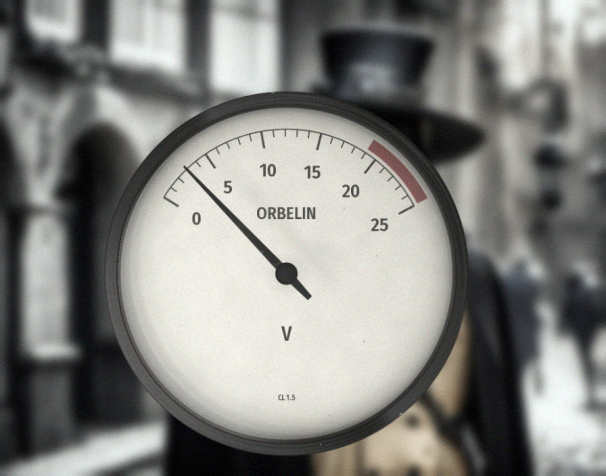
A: V 3
